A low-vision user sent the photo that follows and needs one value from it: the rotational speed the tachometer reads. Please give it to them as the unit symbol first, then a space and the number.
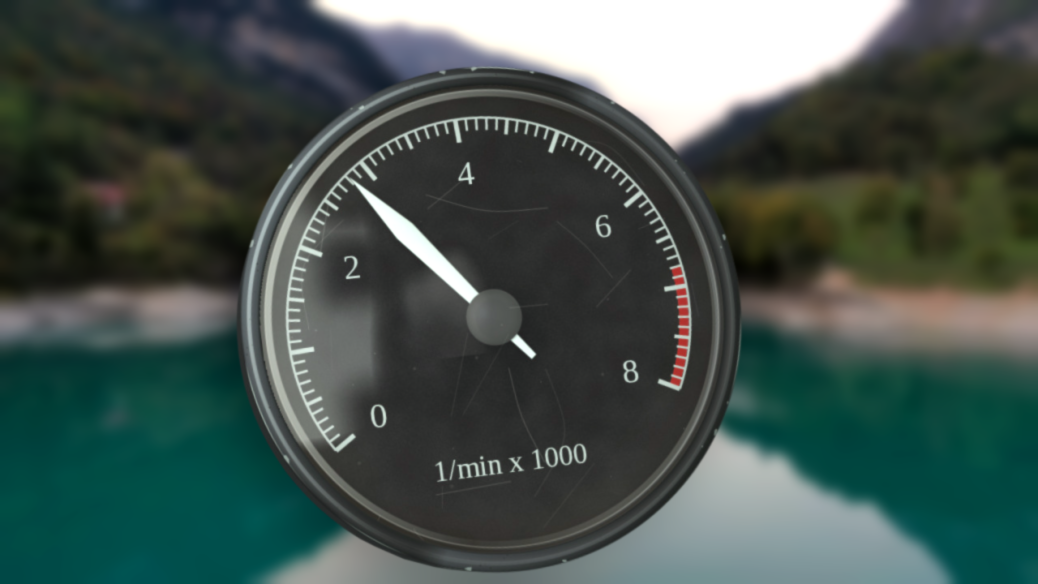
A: rpm 2800
